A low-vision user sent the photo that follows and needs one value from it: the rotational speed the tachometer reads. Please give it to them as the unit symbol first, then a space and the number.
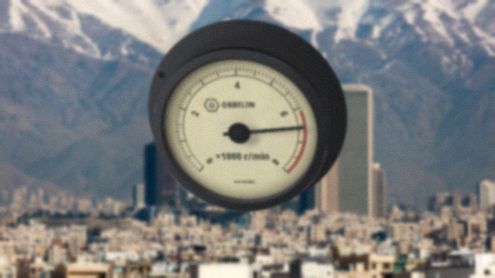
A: rpm 6500
